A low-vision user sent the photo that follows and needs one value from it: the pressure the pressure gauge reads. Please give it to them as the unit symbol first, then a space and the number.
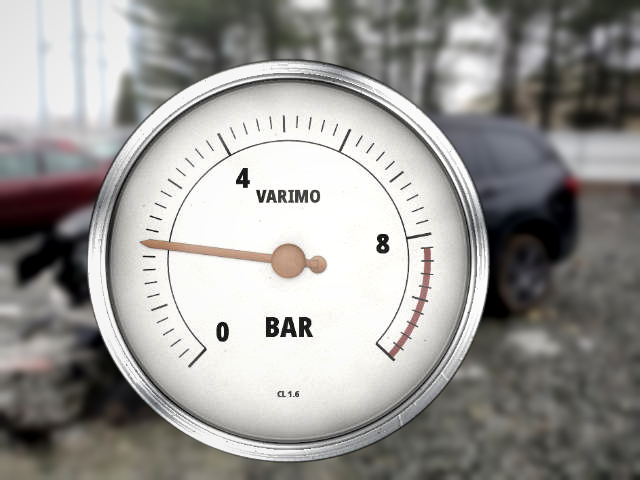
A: bar 2
